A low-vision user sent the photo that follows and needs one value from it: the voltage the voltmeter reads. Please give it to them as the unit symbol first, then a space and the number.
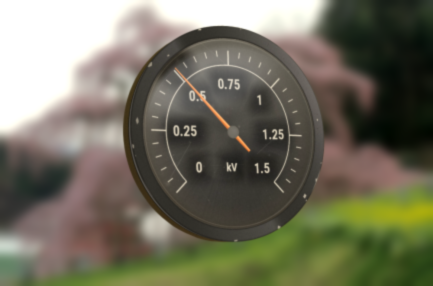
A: kV 0.5
